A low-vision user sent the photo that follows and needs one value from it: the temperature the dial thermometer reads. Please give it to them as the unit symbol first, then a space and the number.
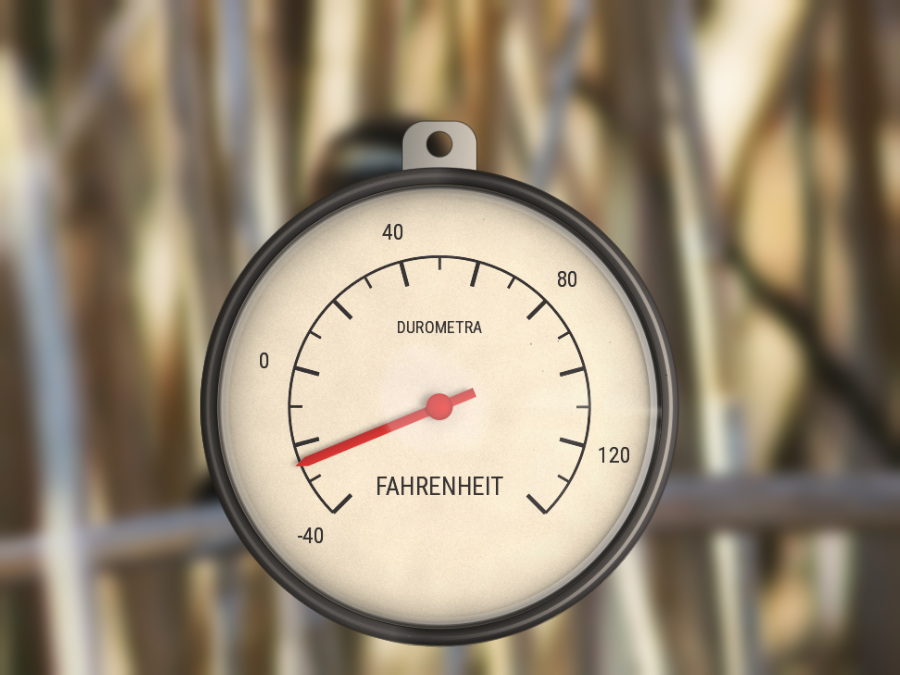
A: °F -25
